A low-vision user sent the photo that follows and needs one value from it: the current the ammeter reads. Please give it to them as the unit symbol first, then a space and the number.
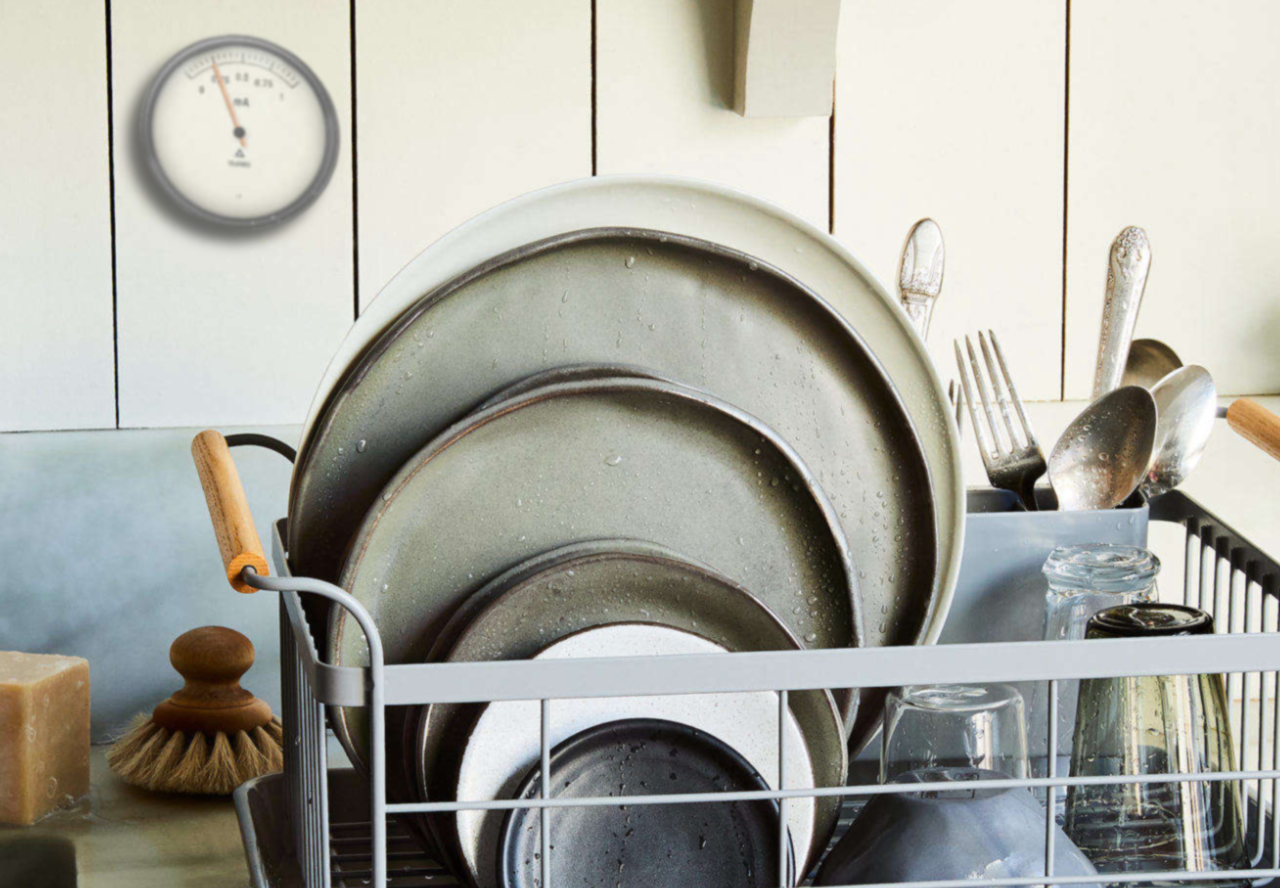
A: mA 0.25
